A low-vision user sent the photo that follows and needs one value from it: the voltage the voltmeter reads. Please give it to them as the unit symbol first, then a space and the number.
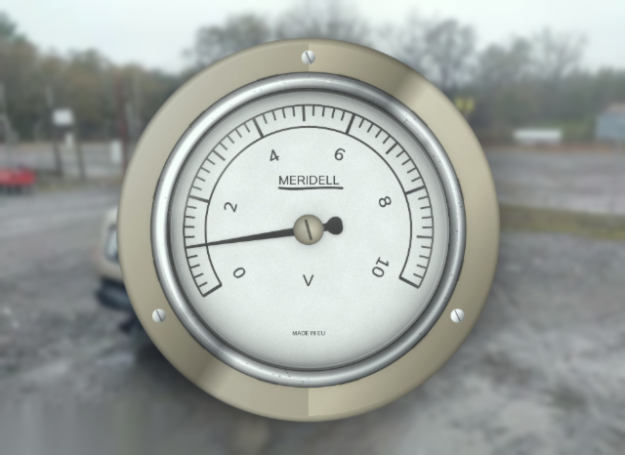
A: V 1
